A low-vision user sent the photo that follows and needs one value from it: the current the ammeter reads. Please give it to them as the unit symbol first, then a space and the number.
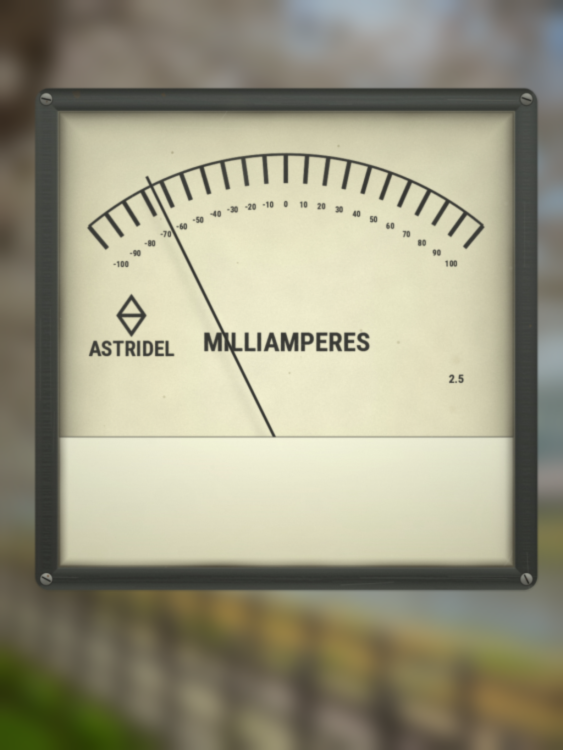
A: mA -65
